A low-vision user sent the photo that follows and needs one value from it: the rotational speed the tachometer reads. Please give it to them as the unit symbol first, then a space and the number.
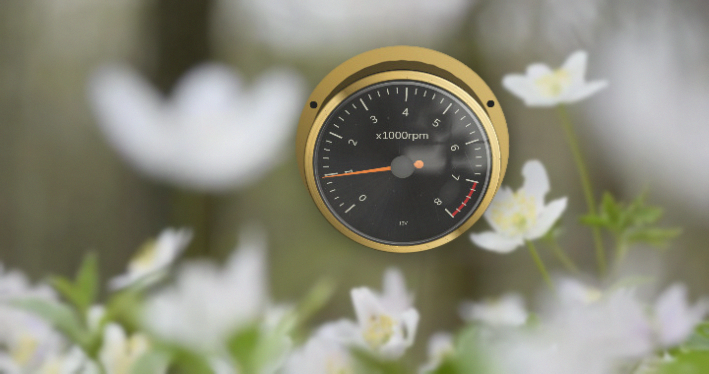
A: rpm 1000
